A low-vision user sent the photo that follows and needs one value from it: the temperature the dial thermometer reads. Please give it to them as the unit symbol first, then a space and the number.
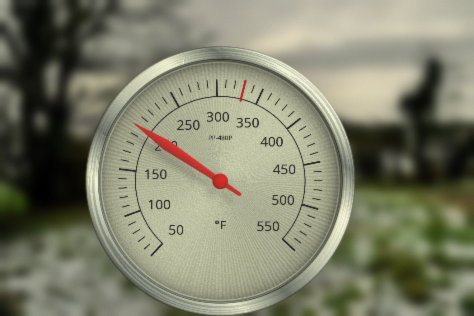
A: °F 200
